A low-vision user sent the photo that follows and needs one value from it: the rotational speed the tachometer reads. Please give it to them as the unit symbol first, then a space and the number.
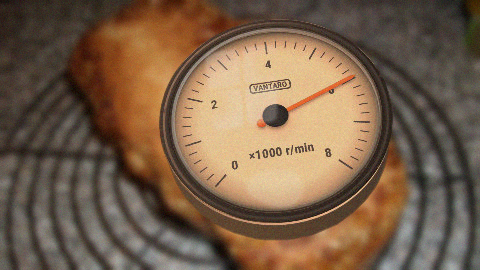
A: rpm 6000
